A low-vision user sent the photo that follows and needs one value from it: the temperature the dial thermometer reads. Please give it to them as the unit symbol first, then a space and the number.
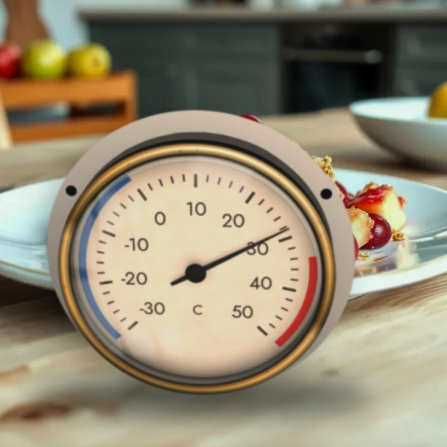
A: °C 28
